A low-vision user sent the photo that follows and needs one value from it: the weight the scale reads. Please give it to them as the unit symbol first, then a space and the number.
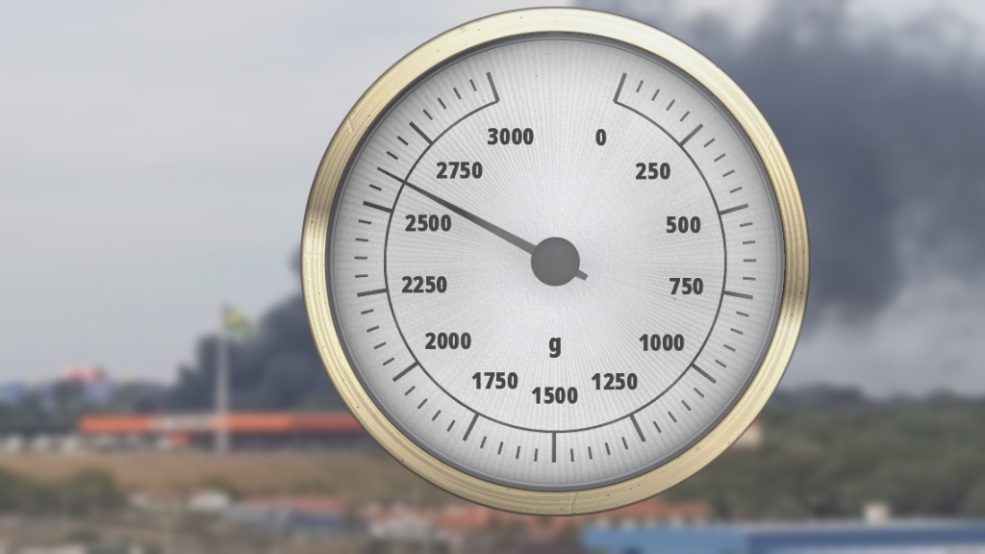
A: g 2600
